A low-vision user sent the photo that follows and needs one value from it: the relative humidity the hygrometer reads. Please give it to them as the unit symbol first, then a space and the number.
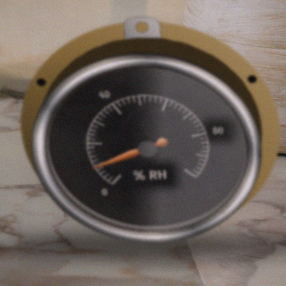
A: % 10
